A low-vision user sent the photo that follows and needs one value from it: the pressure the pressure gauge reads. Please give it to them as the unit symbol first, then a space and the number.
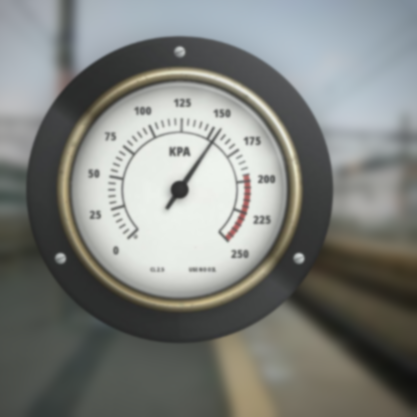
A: kPa 155
